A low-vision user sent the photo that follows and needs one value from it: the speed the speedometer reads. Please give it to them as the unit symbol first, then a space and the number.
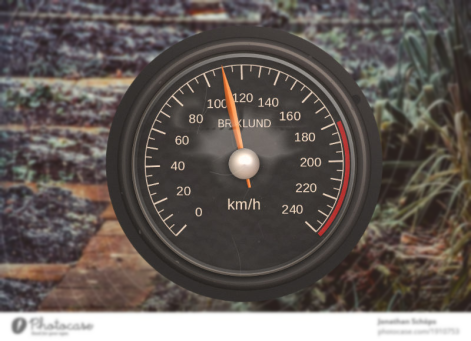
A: km/h 110
